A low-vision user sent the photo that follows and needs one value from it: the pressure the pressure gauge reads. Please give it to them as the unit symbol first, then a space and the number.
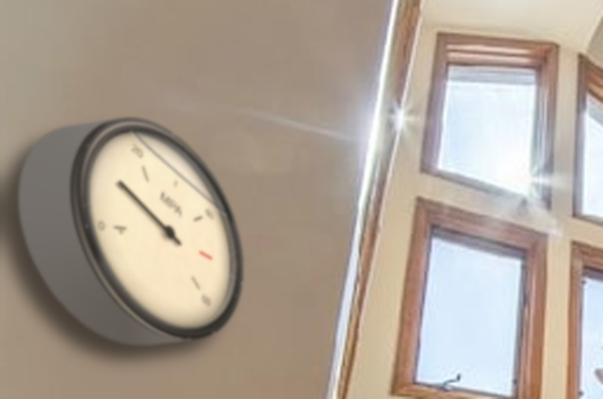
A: MPa 10
